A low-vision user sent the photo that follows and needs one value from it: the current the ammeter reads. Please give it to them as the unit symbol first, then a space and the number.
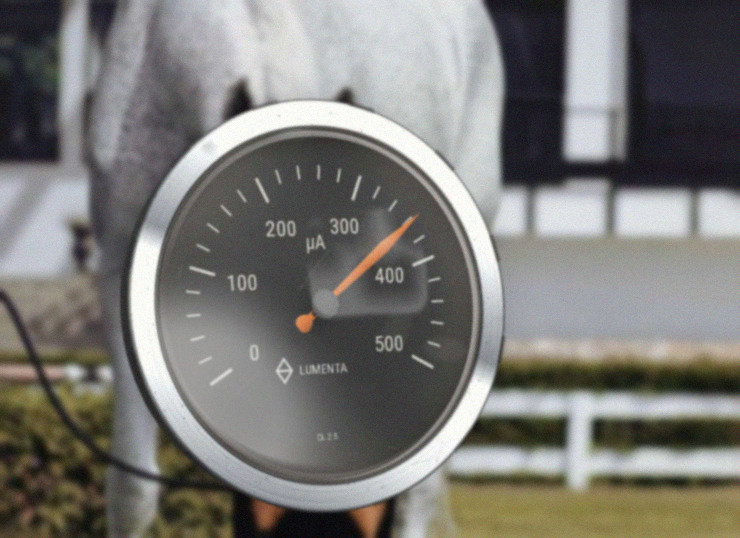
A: µA 360
